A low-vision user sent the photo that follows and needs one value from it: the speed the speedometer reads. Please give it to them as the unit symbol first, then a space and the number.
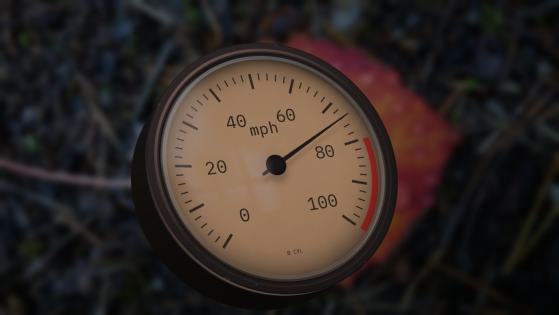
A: mph 74
